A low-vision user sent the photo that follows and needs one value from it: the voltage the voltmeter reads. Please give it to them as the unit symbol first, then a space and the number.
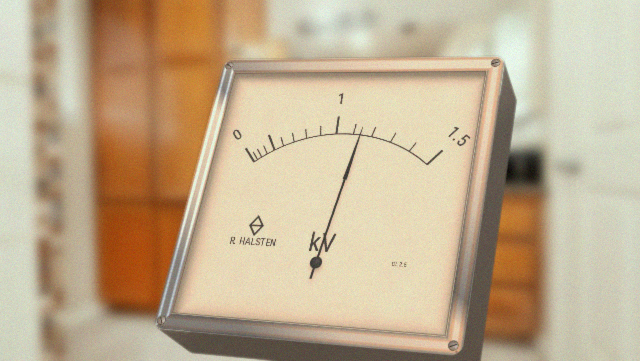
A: kV 1.15
